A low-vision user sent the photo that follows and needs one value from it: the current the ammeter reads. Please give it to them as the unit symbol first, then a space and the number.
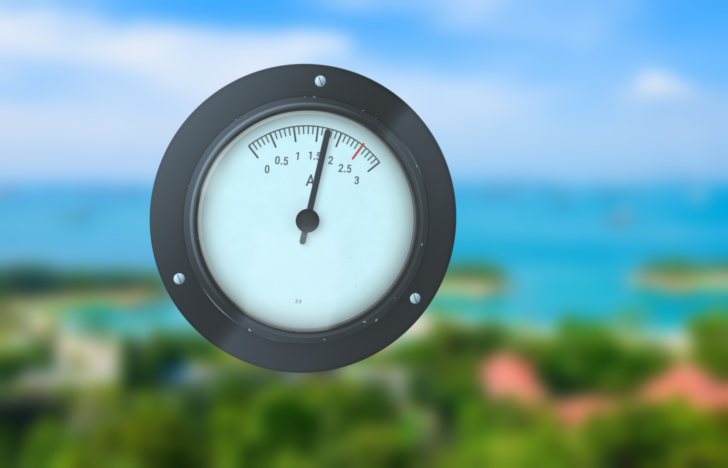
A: A 1.7
